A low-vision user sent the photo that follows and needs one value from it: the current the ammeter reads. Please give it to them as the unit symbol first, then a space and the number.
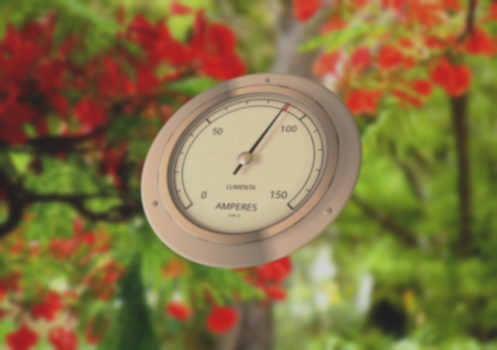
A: A 90
